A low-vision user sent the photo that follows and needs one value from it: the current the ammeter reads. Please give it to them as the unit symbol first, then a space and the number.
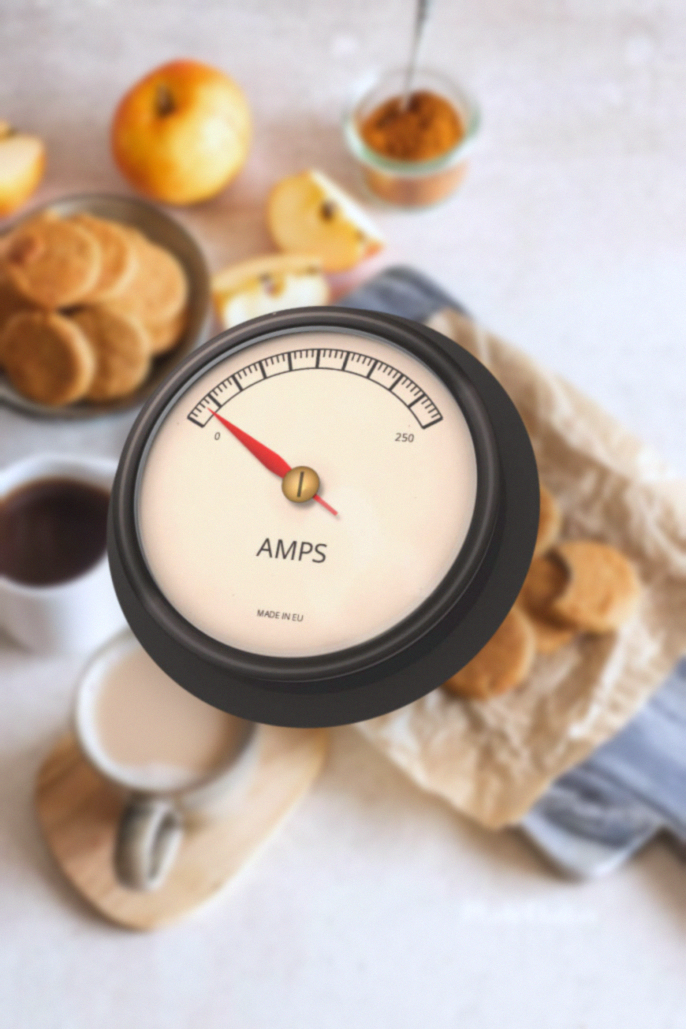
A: A 15
